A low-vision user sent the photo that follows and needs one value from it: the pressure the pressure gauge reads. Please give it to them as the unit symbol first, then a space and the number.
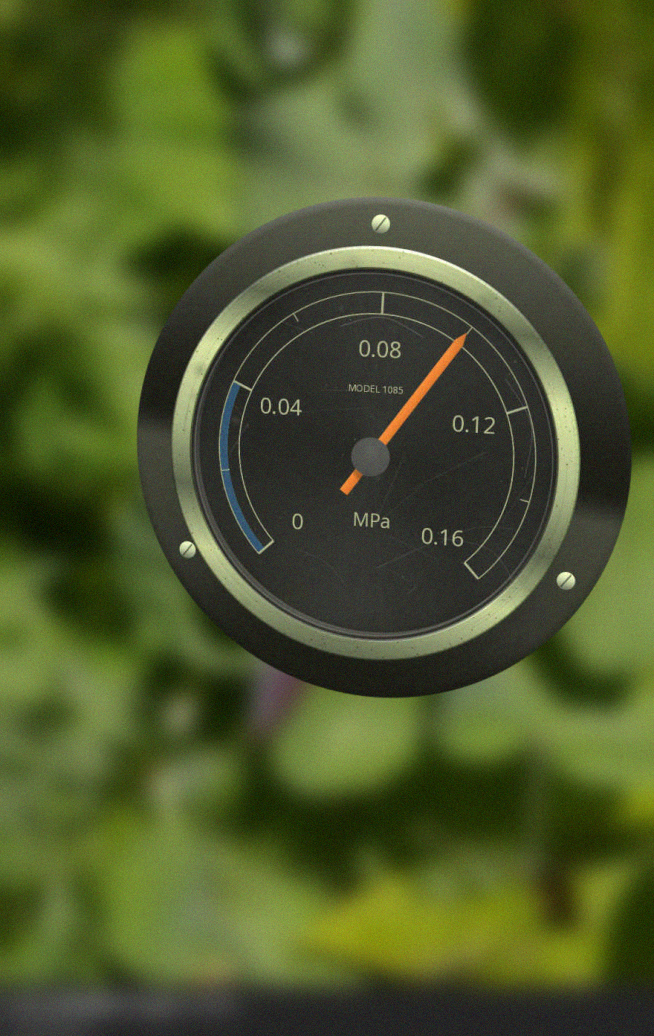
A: MPa 0.1
